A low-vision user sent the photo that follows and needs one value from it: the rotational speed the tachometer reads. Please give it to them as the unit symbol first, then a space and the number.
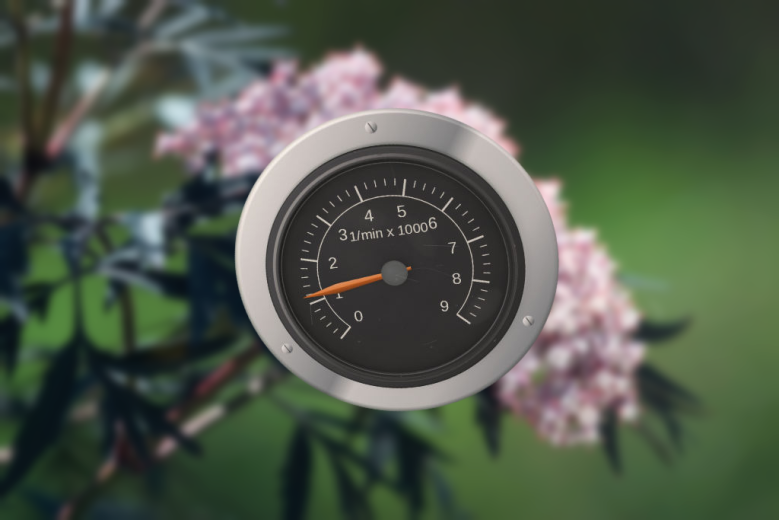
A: rpm 1200
